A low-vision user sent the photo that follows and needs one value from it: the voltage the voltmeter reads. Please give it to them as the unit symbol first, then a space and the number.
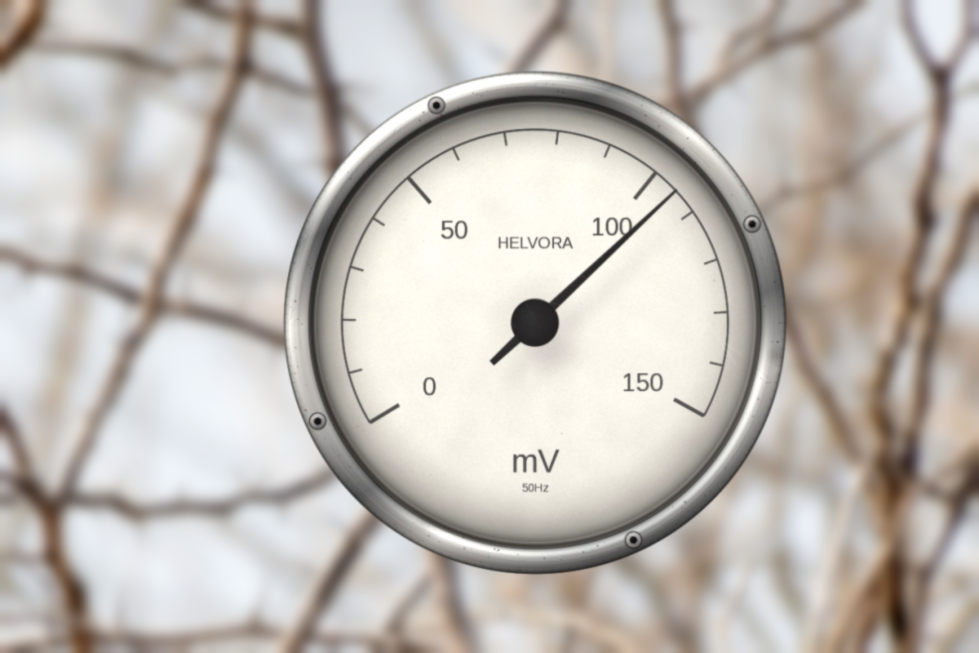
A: mV 105
